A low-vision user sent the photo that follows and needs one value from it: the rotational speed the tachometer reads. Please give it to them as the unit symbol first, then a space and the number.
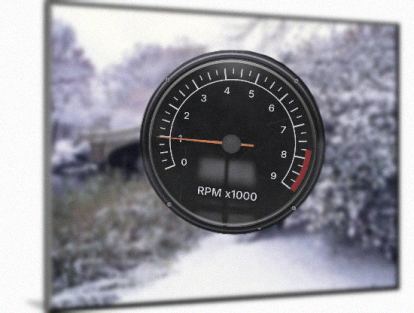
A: rpm 1000
